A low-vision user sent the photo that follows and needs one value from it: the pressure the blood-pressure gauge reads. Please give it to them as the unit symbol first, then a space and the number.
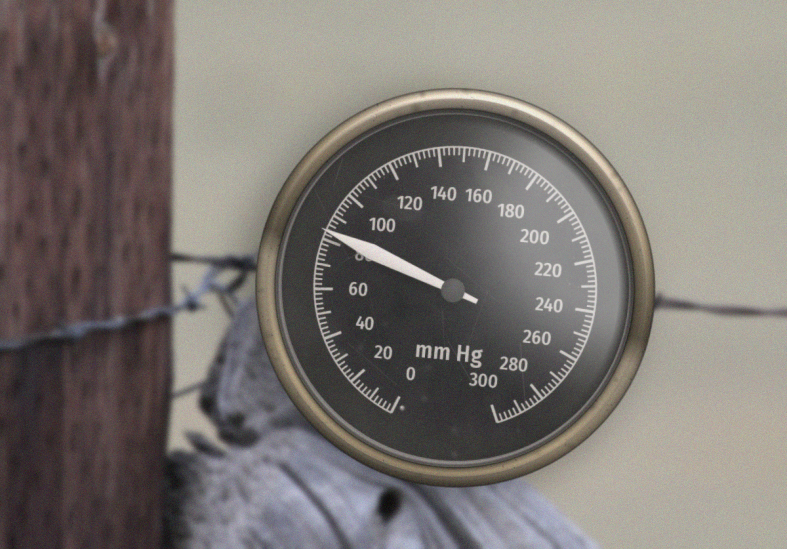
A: mmHg 84
